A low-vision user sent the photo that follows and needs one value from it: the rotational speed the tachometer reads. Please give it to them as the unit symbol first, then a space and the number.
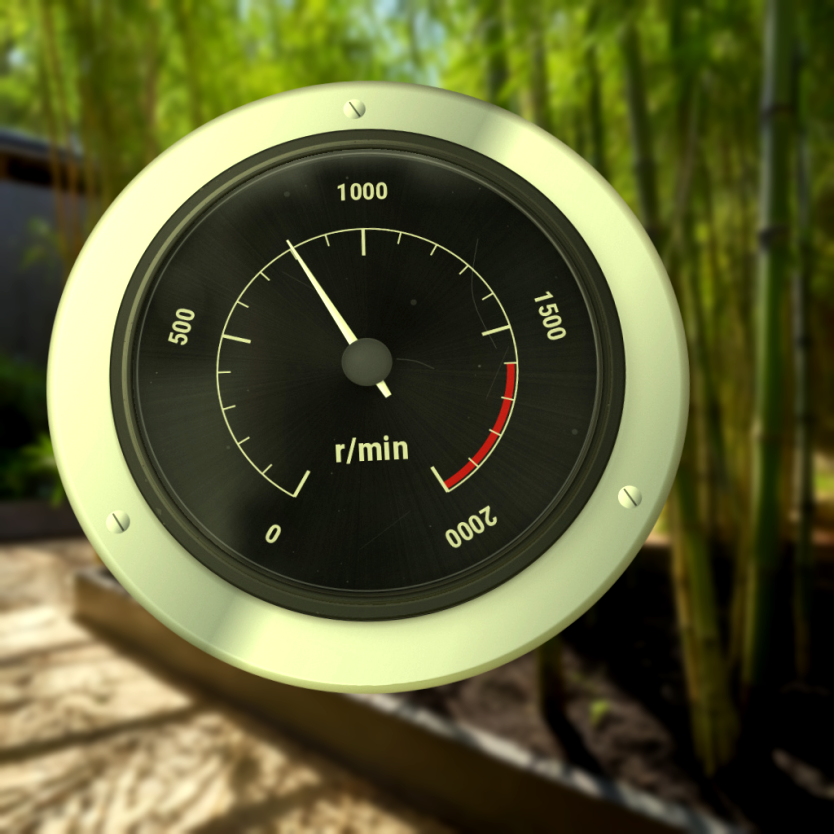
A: rpm 800
